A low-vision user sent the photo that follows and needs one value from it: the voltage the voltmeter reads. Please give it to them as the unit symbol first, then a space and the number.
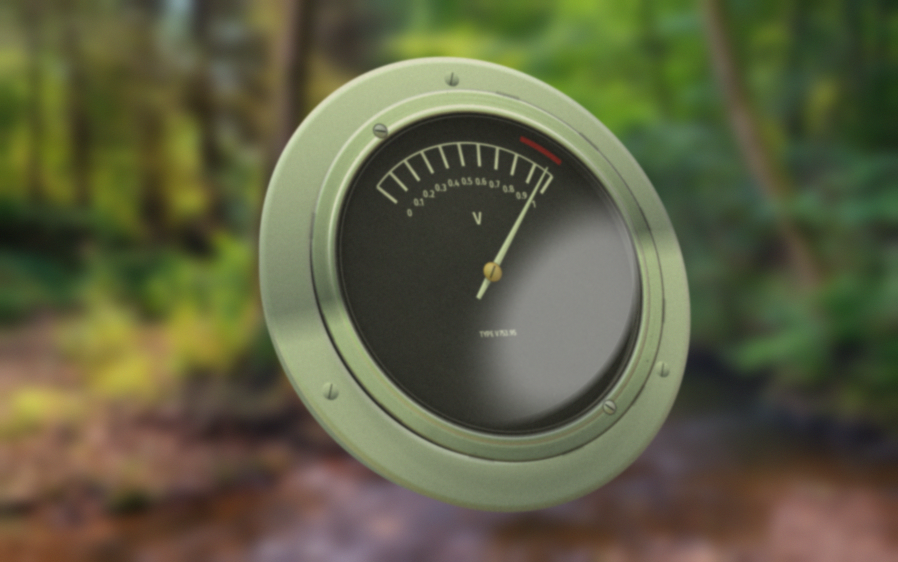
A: V 0.95
